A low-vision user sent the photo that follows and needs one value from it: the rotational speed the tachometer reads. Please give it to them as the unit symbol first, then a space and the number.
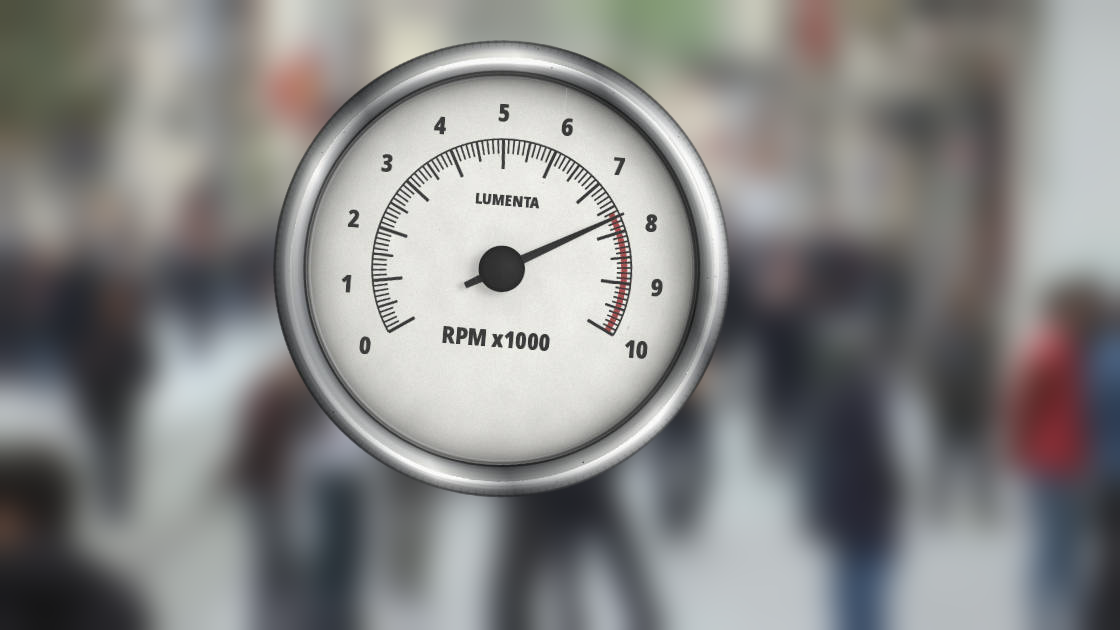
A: rpm 7700
